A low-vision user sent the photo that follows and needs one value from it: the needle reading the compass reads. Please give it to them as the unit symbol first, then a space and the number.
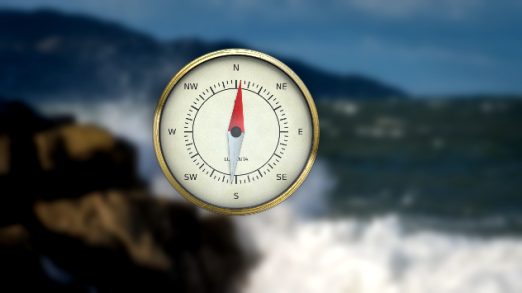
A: ° 5
